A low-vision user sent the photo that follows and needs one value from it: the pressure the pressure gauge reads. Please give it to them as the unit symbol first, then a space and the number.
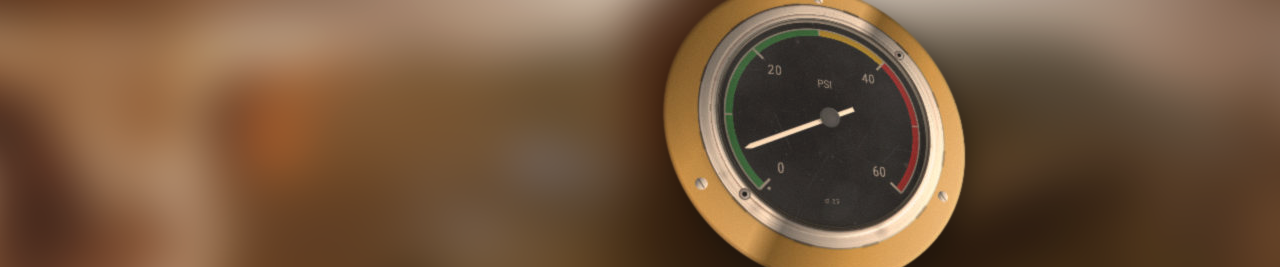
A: psi 5
